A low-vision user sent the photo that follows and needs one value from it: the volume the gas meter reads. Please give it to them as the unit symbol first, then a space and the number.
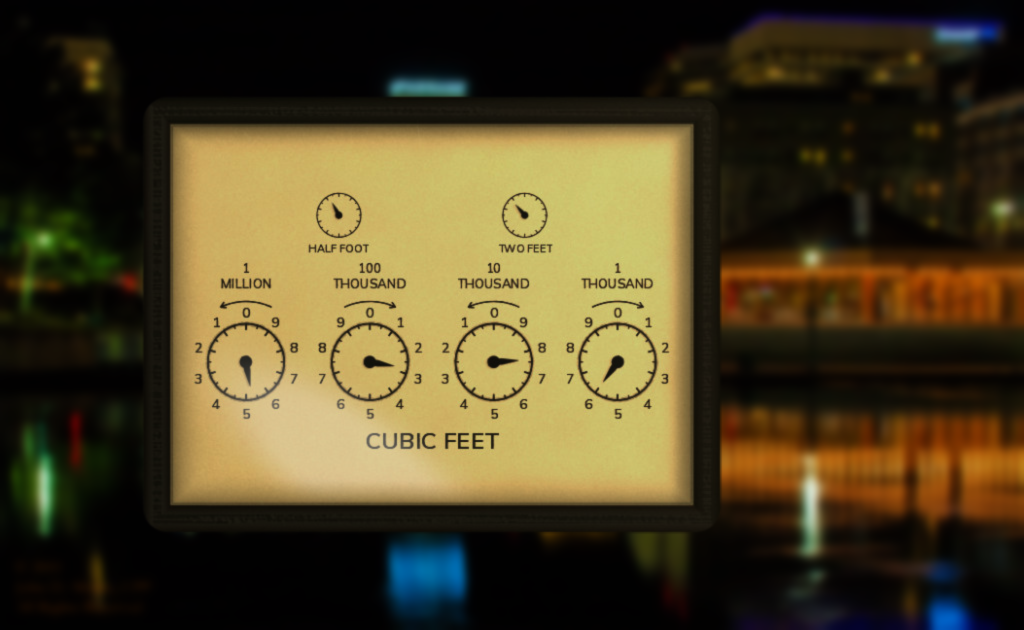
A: ft³ 527600
